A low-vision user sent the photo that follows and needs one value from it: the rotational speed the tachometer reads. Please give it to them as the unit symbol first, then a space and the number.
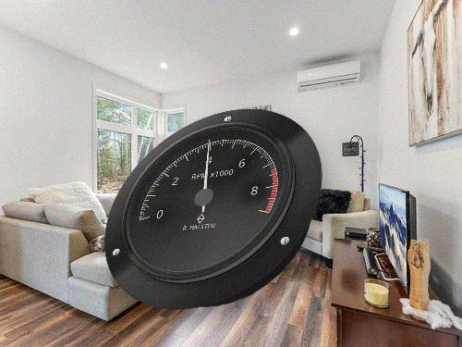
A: rpm 4000
